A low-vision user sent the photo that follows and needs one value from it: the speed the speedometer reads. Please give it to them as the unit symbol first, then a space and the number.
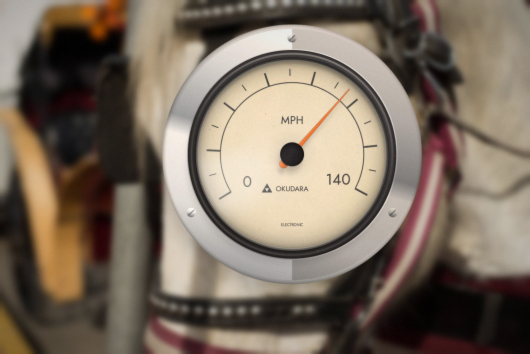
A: mph 95
